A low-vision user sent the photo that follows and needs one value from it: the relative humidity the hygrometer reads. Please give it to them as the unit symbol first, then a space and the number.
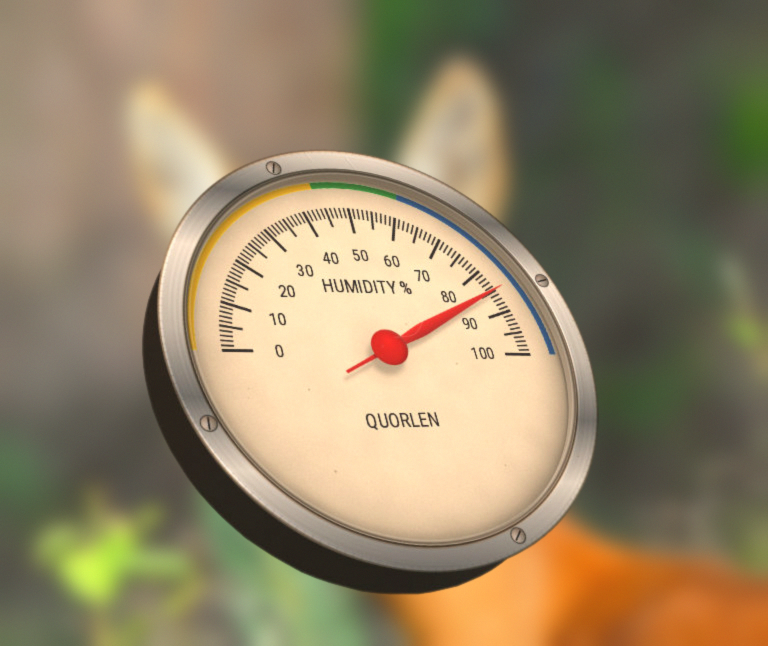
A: % 85
